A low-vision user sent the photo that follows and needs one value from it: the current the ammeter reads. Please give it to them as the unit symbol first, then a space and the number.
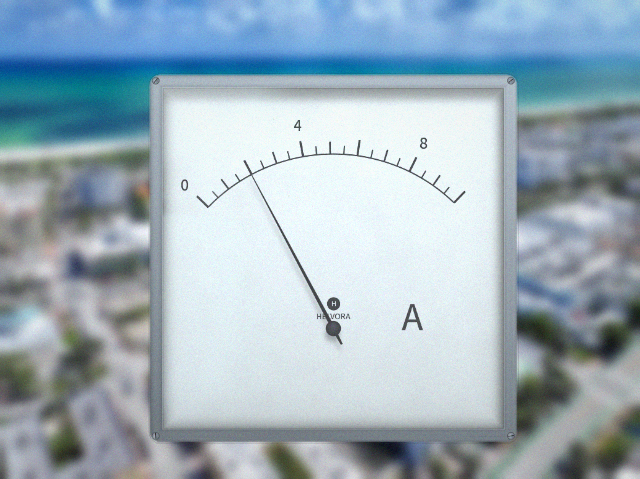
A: A 2
